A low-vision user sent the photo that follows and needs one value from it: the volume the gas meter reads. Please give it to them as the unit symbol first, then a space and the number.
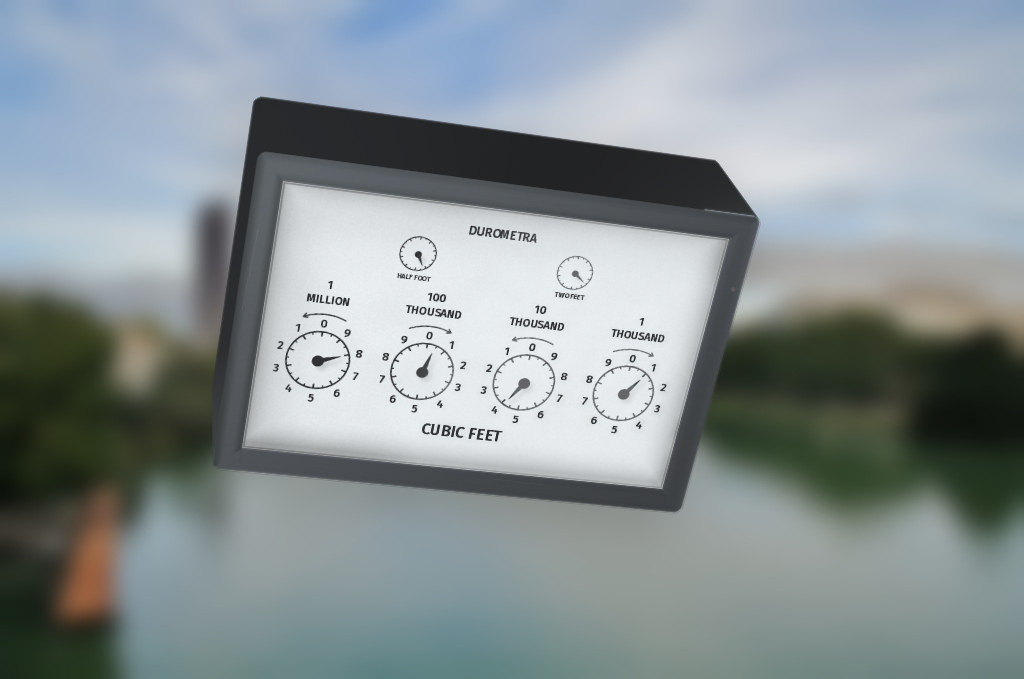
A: ft³ 804100
